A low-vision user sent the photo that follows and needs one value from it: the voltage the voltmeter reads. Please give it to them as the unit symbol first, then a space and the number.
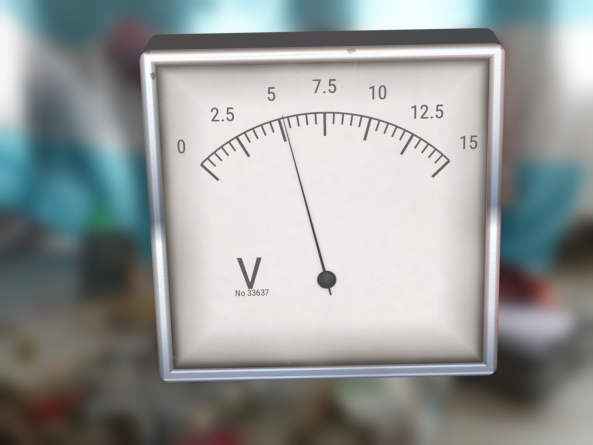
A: V 5.25
